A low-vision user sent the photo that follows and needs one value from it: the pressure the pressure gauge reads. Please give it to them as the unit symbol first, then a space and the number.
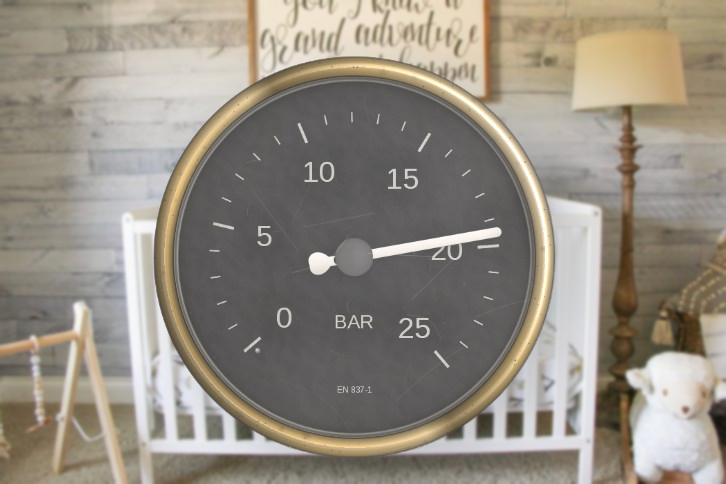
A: bar 19.5
